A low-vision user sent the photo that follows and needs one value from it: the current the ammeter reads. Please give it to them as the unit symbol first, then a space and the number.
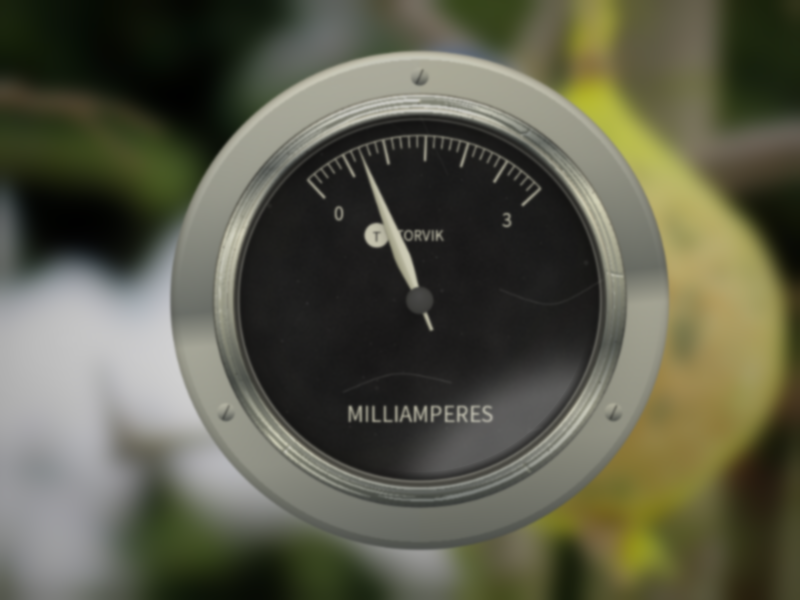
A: mA 0.7
